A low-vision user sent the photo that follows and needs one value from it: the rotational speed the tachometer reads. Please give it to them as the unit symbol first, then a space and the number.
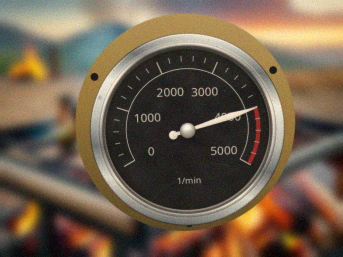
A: rpm 4000
